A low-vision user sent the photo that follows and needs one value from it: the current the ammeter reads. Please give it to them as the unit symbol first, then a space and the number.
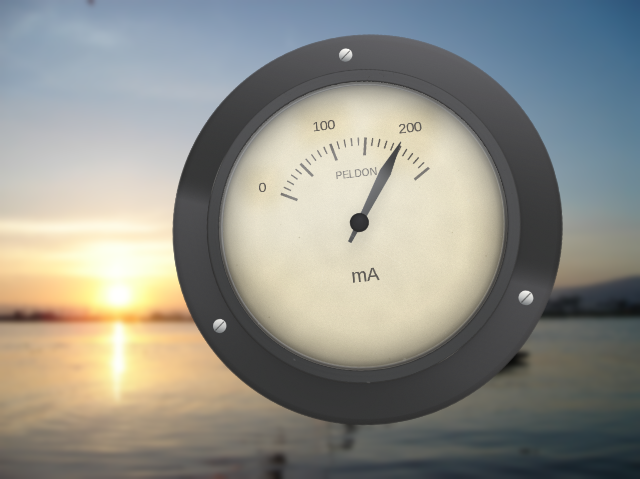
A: mA 200
